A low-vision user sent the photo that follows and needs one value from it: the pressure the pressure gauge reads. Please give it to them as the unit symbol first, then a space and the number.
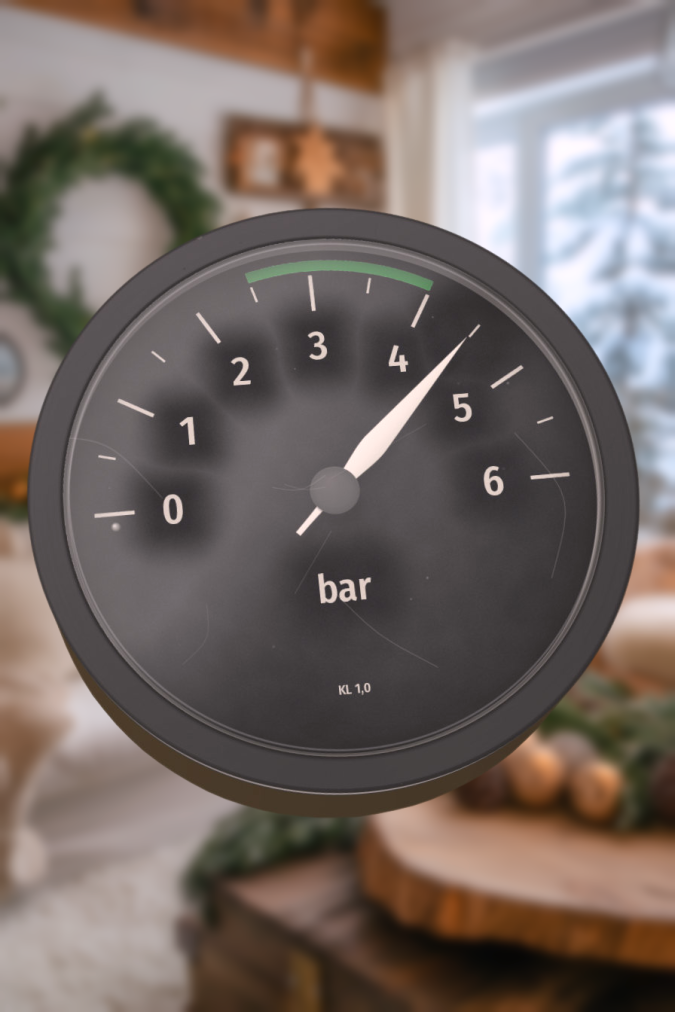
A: bar 4.5
